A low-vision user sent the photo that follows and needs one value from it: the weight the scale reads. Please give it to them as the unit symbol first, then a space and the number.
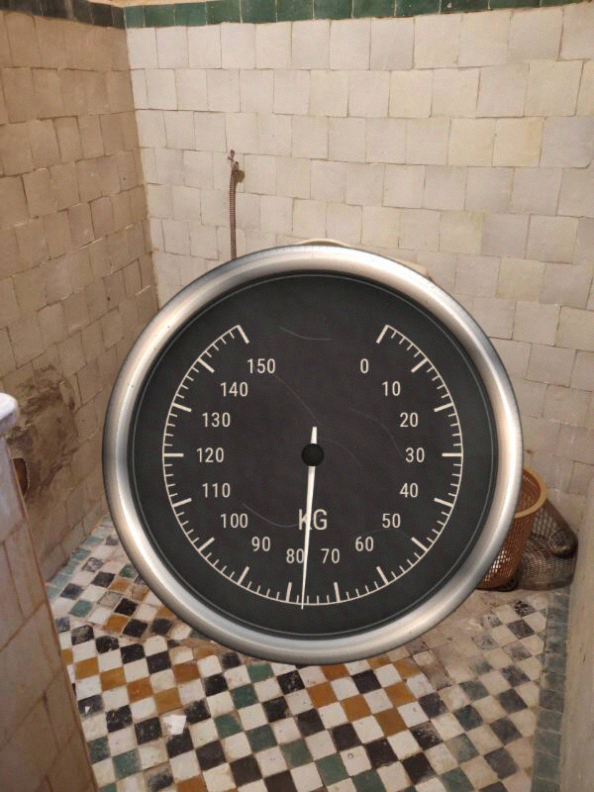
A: kg 77
